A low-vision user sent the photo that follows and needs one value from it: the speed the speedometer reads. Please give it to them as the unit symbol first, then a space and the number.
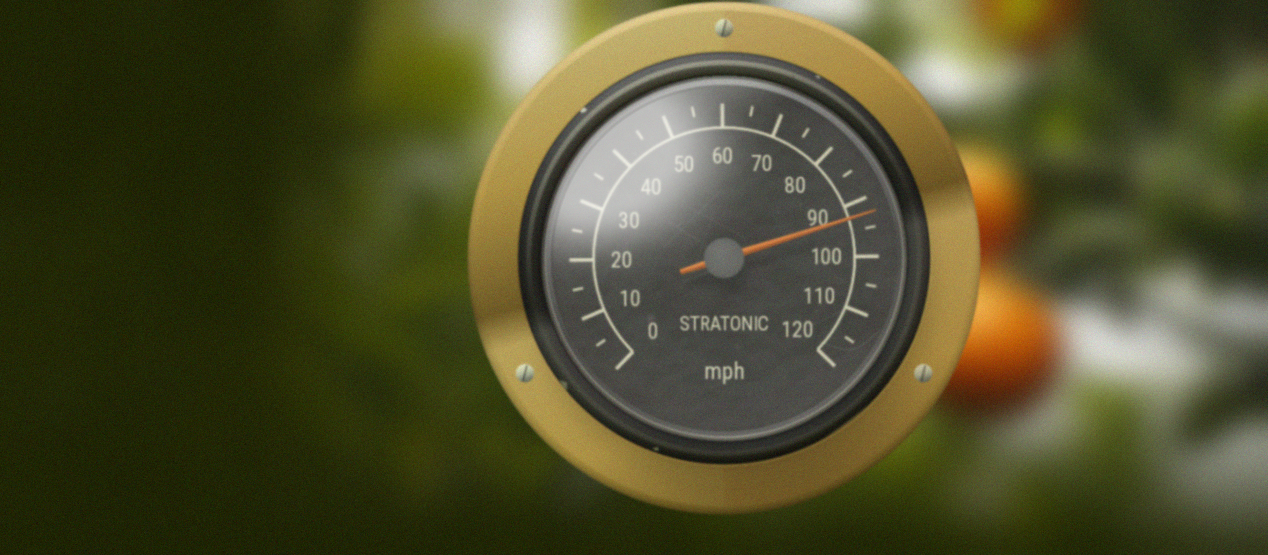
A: mph 92.5
